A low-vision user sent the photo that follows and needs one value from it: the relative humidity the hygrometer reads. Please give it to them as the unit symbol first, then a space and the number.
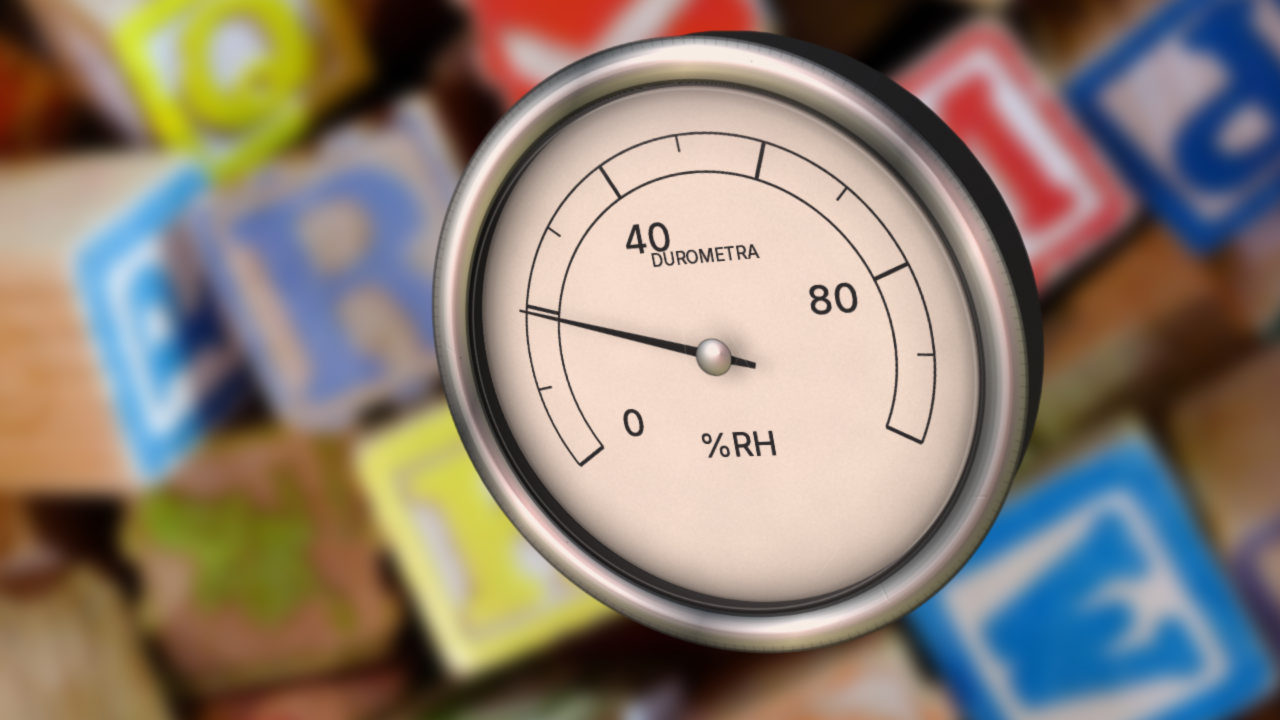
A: % 20
